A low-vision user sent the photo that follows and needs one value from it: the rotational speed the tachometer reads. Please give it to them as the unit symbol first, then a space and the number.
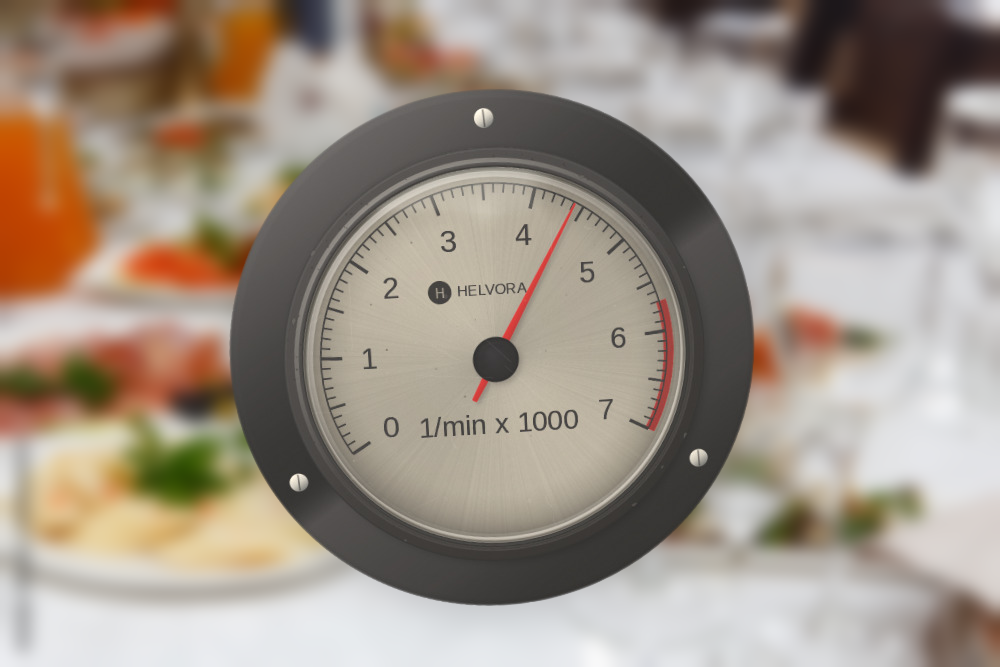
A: rpm 4400
